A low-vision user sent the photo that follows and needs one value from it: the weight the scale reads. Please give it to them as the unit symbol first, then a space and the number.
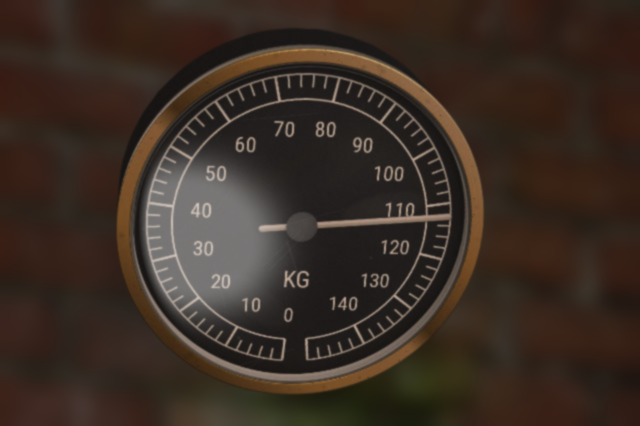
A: kg 112
